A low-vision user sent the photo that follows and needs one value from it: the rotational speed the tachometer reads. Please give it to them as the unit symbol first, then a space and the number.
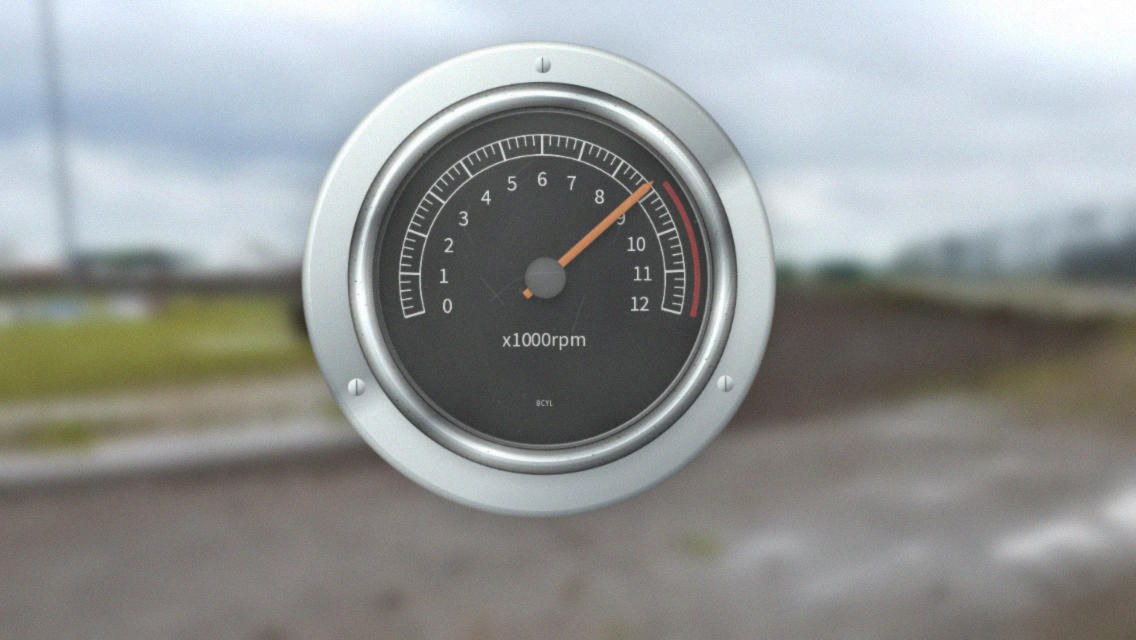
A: rpm 8800
